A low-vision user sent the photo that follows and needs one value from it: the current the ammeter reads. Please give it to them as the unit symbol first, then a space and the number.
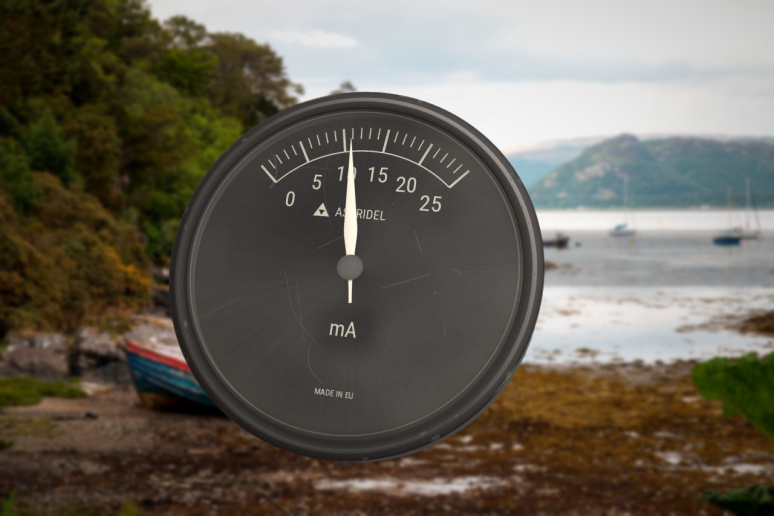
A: mA 11
